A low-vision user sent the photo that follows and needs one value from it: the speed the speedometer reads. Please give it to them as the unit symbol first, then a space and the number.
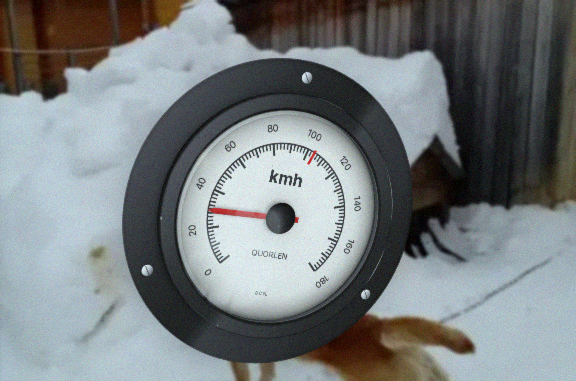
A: km/h 30
